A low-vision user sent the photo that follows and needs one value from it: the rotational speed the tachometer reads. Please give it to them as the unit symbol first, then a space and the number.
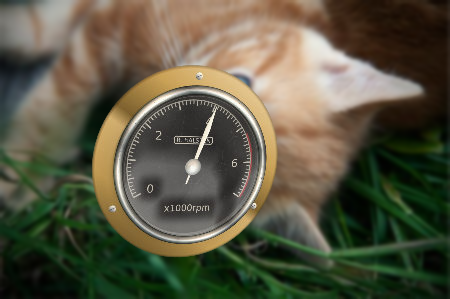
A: rpm 4000
